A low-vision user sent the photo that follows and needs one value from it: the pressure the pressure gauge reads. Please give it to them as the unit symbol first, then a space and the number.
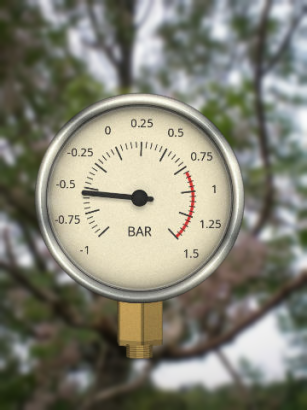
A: bar -0.55
